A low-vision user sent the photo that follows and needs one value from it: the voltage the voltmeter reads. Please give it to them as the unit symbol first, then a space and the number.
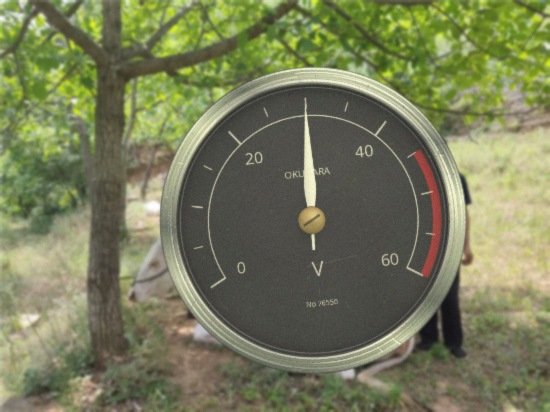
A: V 30
